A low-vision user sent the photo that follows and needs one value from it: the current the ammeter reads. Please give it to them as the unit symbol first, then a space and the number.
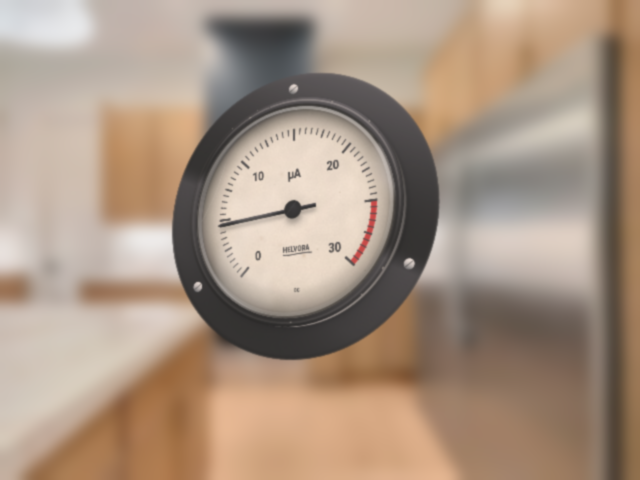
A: µA 4.5
